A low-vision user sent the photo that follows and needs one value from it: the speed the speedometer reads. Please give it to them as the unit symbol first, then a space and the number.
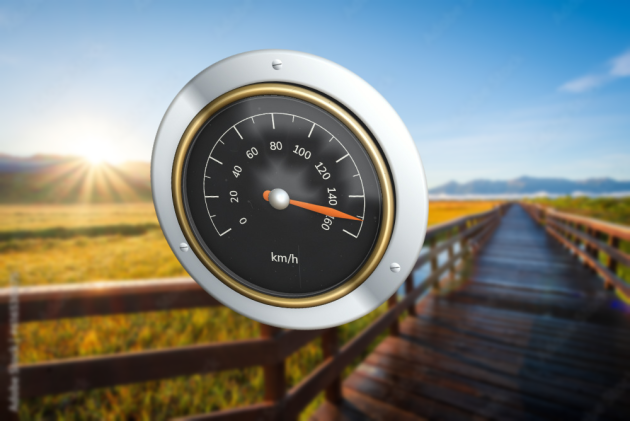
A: km/h 150
